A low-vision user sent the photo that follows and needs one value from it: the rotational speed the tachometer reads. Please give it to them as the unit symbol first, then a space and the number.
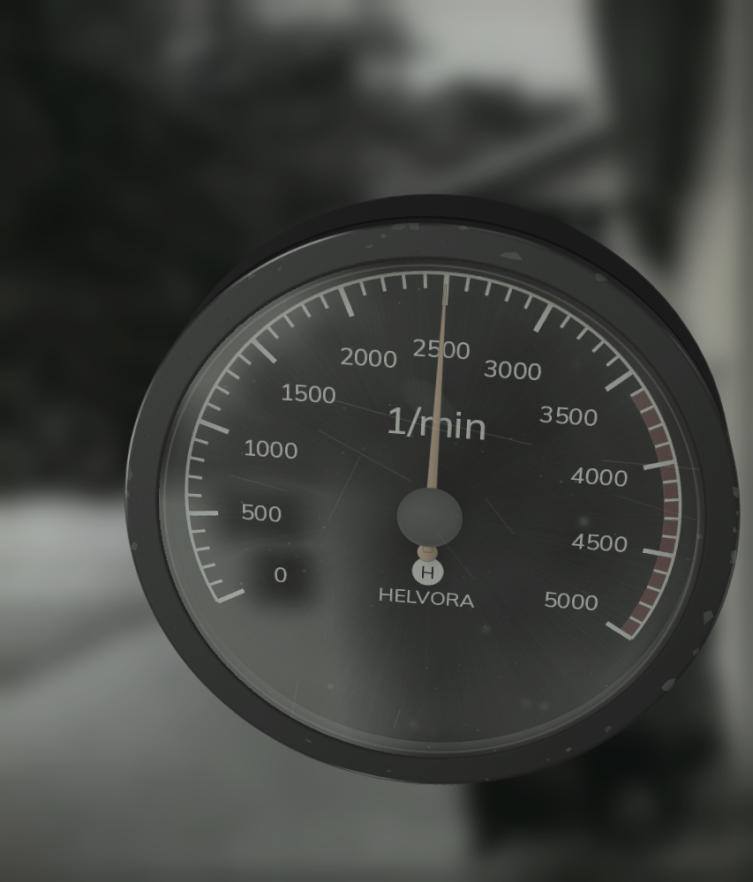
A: rpm 2500
